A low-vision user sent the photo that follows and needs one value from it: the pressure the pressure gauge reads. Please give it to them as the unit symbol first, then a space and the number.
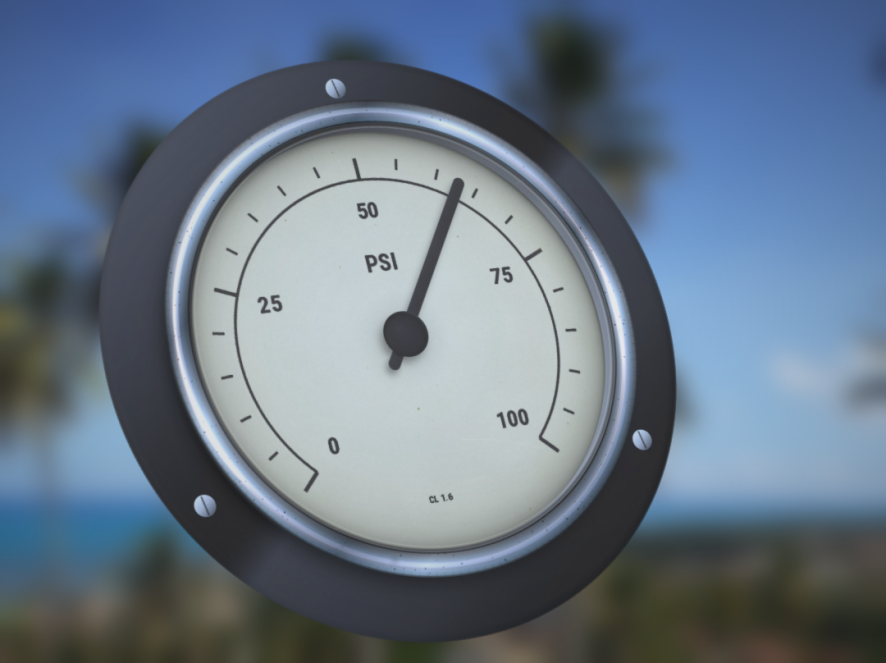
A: psi 62.5
